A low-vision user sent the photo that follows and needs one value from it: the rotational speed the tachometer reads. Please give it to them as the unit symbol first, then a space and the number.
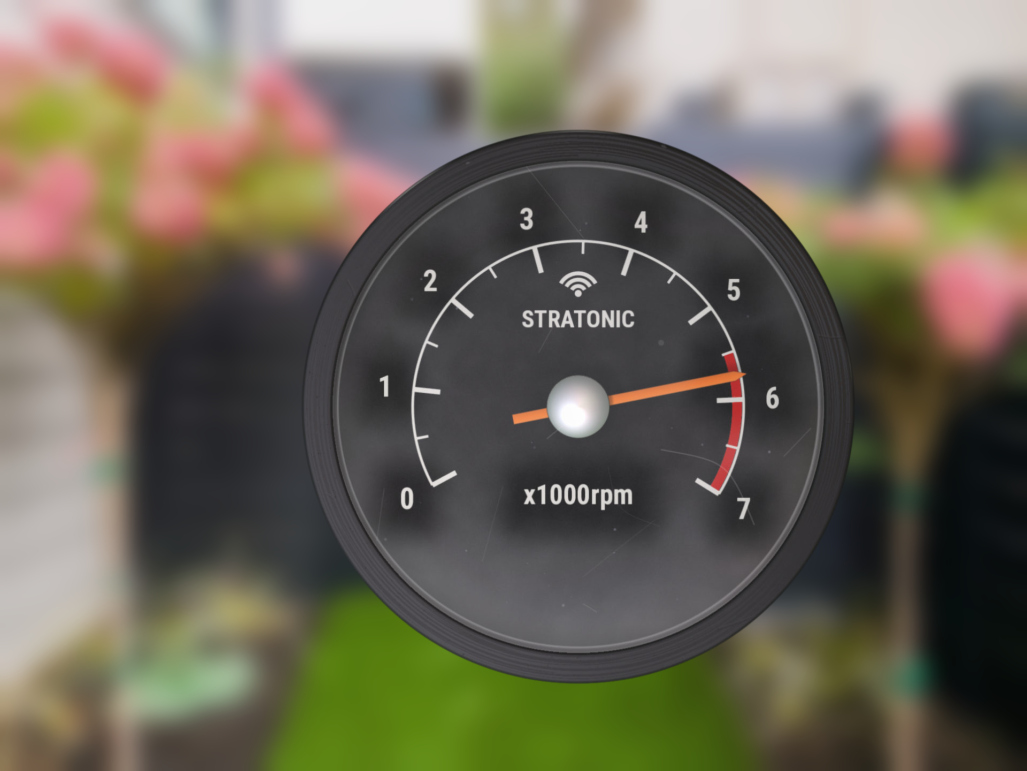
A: rpm 5750
